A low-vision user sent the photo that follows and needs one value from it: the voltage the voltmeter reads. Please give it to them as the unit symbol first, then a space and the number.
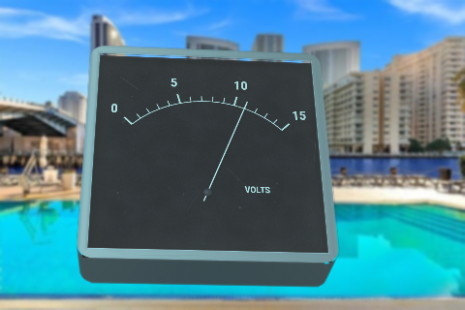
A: V 11
